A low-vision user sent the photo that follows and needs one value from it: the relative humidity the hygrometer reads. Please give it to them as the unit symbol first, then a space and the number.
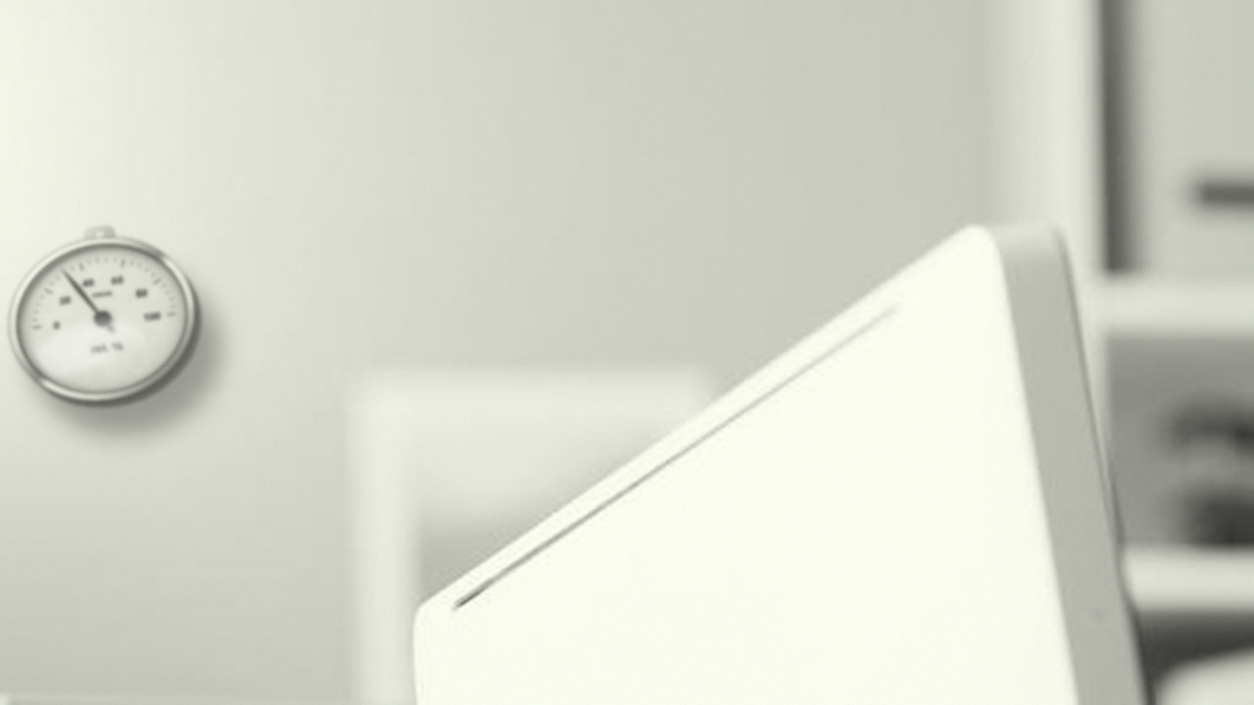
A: % 32
